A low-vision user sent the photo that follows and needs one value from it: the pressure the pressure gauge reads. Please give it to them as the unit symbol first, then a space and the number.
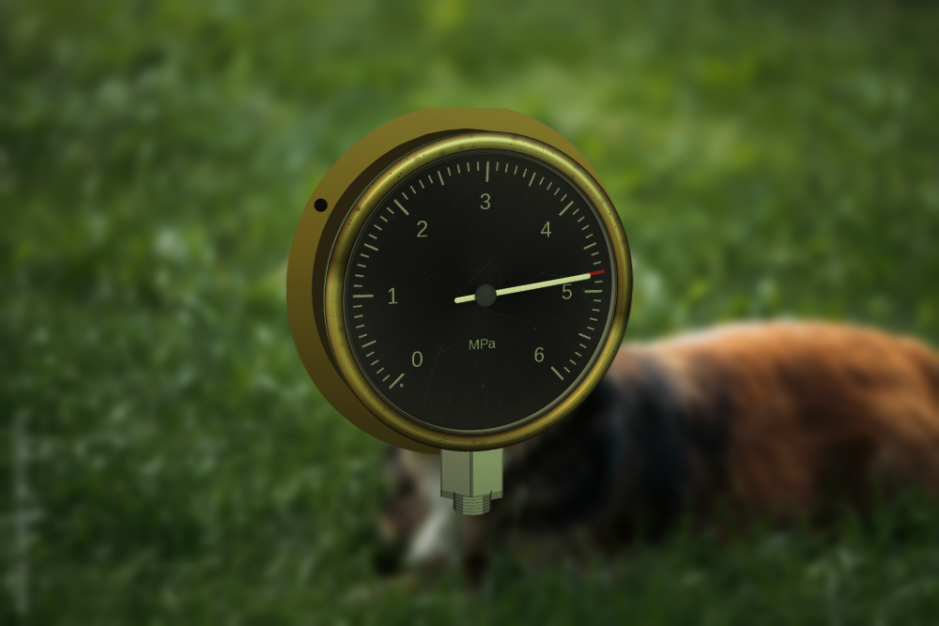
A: MPa 4.8
